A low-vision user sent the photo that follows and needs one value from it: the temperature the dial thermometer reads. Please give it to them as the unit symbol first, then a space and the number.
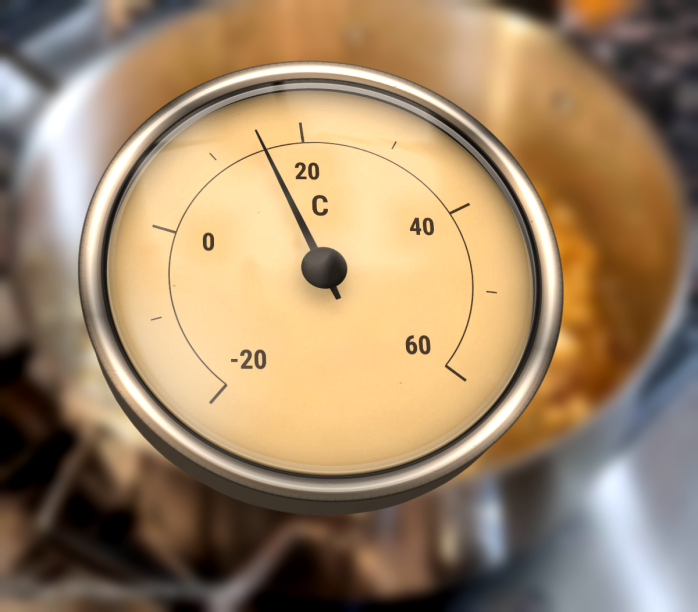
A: °C 15
